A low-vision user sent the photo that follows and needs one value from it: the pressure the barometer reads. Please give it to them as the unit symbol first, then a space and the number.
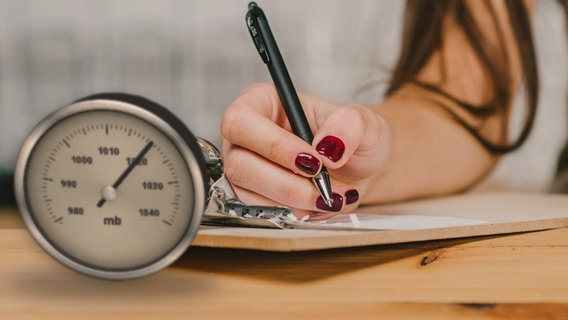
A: mbar 1020
